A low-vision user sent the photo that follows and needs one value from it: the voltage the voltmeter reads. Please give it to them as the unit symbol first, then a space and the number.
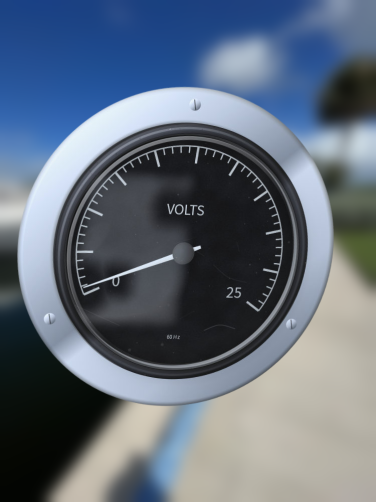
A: V 0.5
